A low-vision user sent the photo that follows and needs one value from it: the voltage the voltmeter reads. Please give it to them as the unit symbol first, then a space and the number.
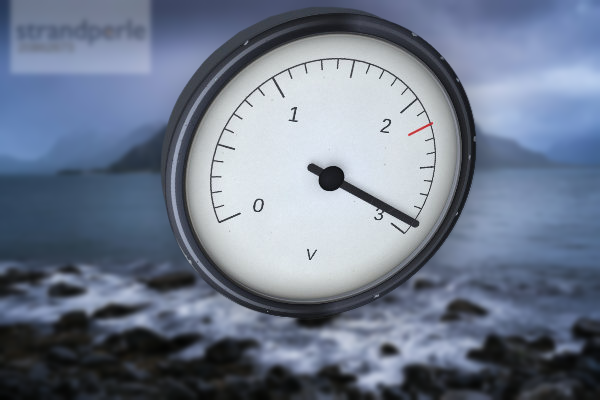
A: V 2.9
